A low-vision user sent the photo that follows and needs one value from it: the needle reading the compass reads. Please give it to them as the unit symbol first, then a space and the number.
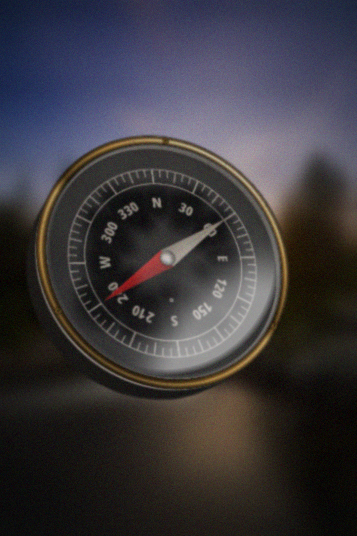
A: ° 240
